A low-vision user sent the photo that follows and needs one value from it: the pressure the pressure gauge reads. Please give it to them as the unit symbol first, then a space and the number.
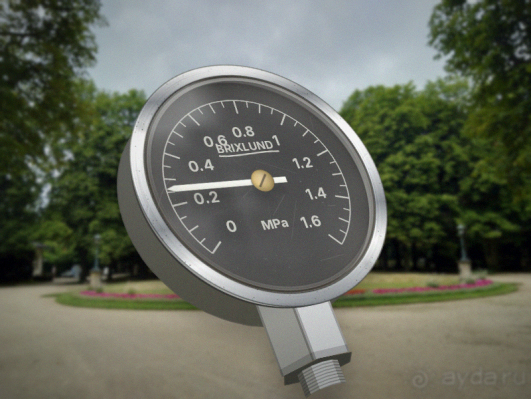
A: MPa 0.25
